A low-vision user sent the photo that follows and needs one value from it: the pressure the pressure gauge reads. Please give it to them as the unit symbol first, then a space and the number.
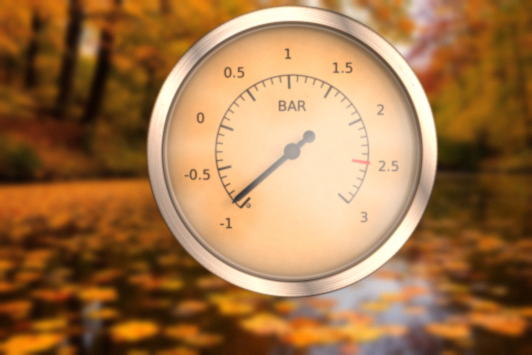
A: bar -0.9
